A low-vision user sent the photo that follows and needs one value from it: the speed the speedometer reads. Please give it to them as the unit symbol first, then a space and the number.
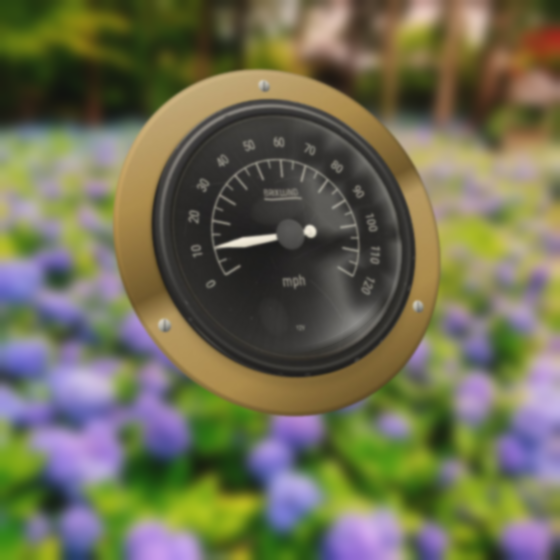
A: mph 10
